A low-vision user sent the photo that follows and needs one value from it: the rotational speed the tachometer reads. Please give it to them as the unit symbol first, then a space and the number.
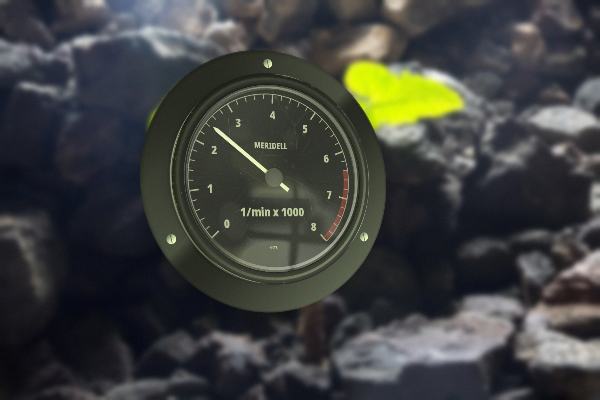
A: rpm 2400
